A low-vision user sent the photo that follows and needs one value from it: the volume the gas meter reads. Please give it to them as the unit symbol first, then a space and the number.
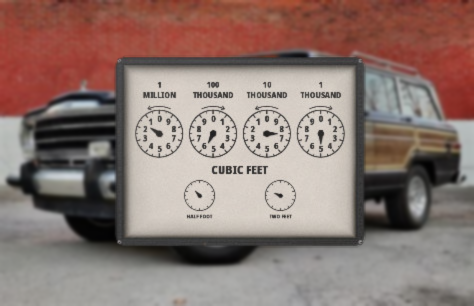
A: ft³ 157500
